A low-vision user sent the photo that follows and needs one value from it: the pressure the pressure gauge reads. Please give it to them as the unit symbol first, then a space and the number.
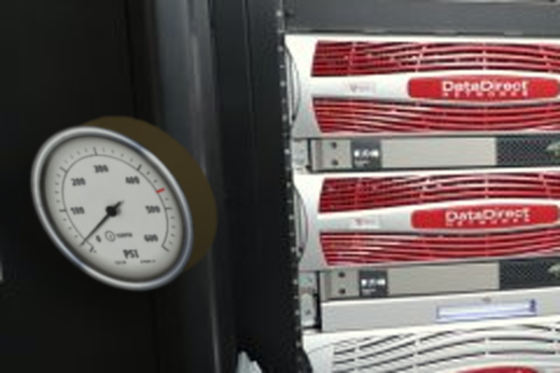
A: psi 20
